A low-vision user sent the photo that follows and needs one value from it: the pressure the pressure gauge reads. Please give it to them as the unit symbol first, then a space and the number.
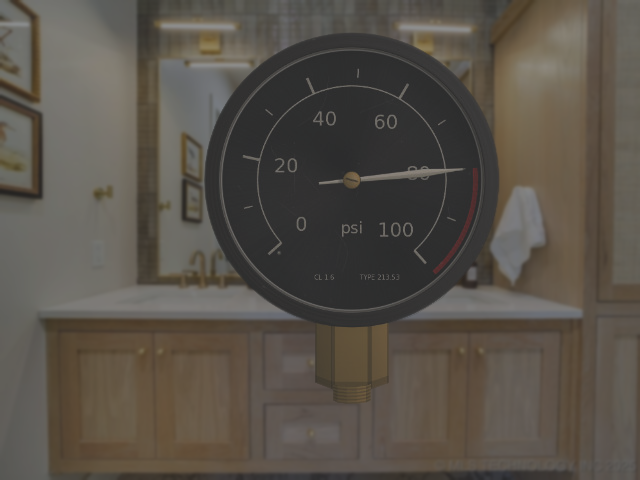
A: psi 80
